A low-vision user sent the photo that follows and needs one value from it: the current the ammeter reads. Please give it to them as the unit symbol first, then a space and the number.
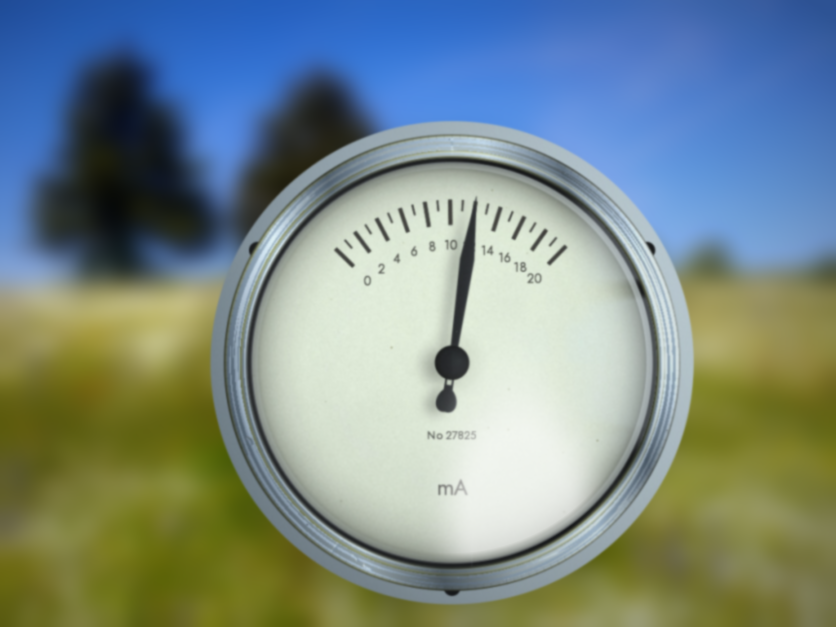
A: mA 12
